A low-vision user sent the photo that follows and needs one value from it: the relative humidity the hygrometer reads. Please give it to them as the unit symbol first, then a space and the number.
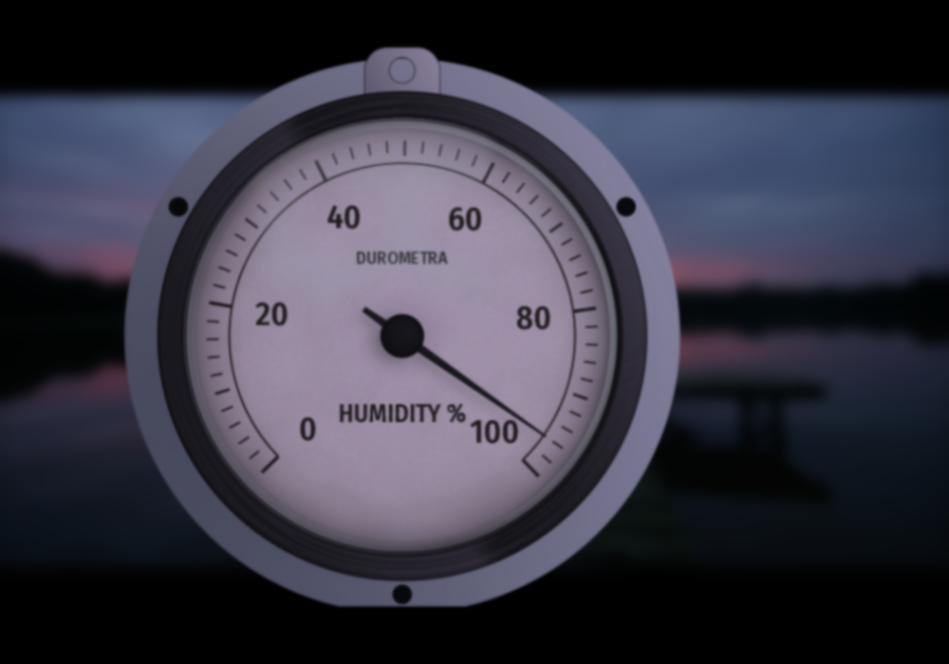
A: % 96
